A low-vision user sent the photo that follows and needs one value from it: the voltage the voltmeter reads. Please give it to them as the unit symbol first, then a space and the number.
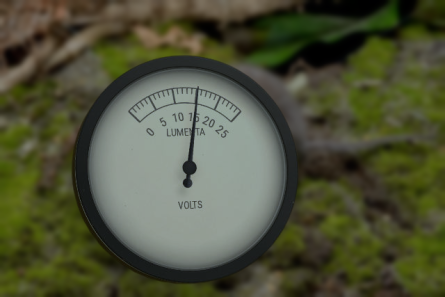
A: V 15
